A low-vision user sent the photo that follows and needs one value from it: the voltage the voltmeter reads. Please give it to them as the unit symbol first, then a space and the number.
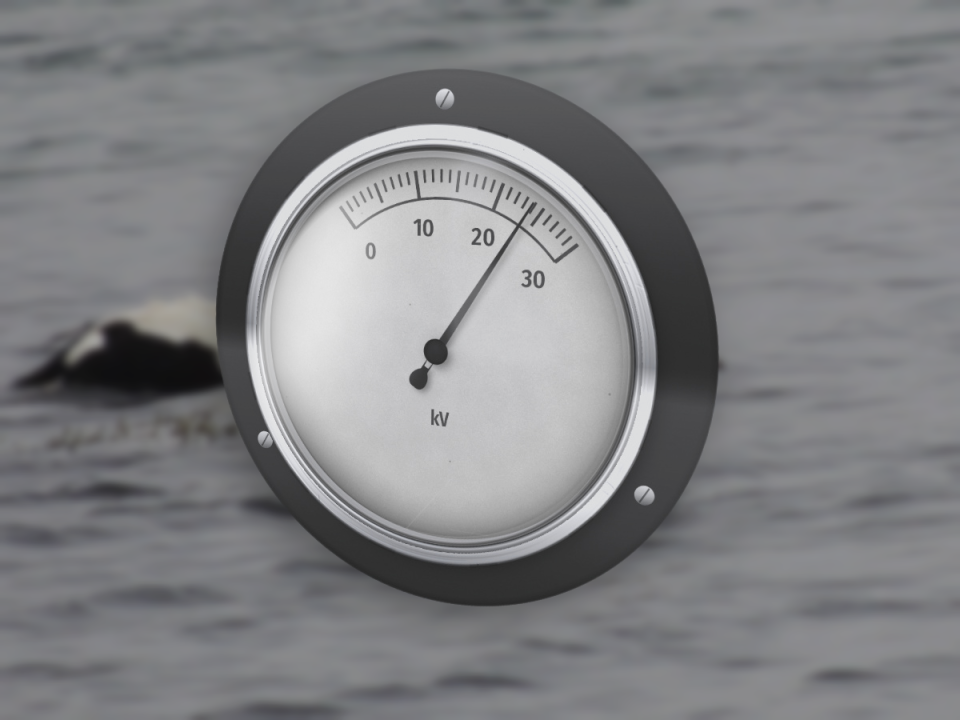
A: kV 24
